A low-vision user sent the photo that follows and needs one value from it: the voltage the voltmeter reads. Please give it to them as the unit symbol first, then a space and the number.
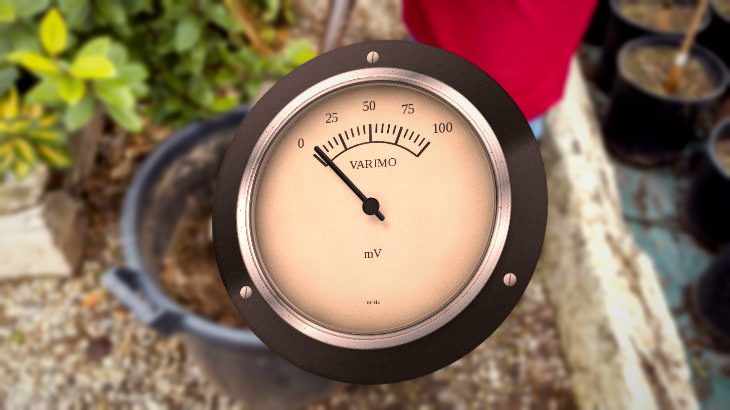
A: mV 5
